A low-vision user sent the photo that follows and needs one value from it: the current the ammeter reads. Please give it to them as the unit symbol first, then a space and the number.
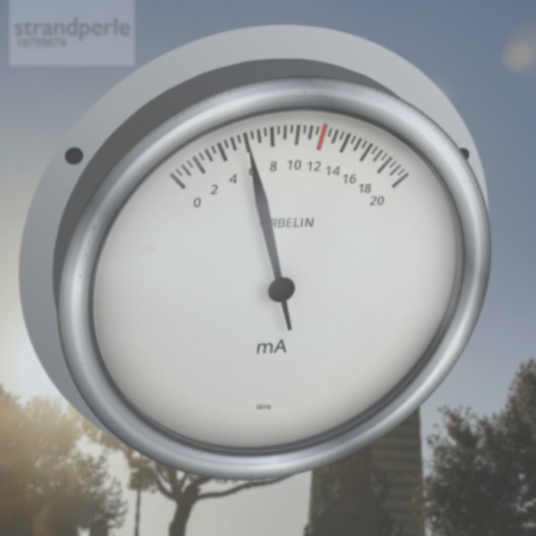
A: mA 6
